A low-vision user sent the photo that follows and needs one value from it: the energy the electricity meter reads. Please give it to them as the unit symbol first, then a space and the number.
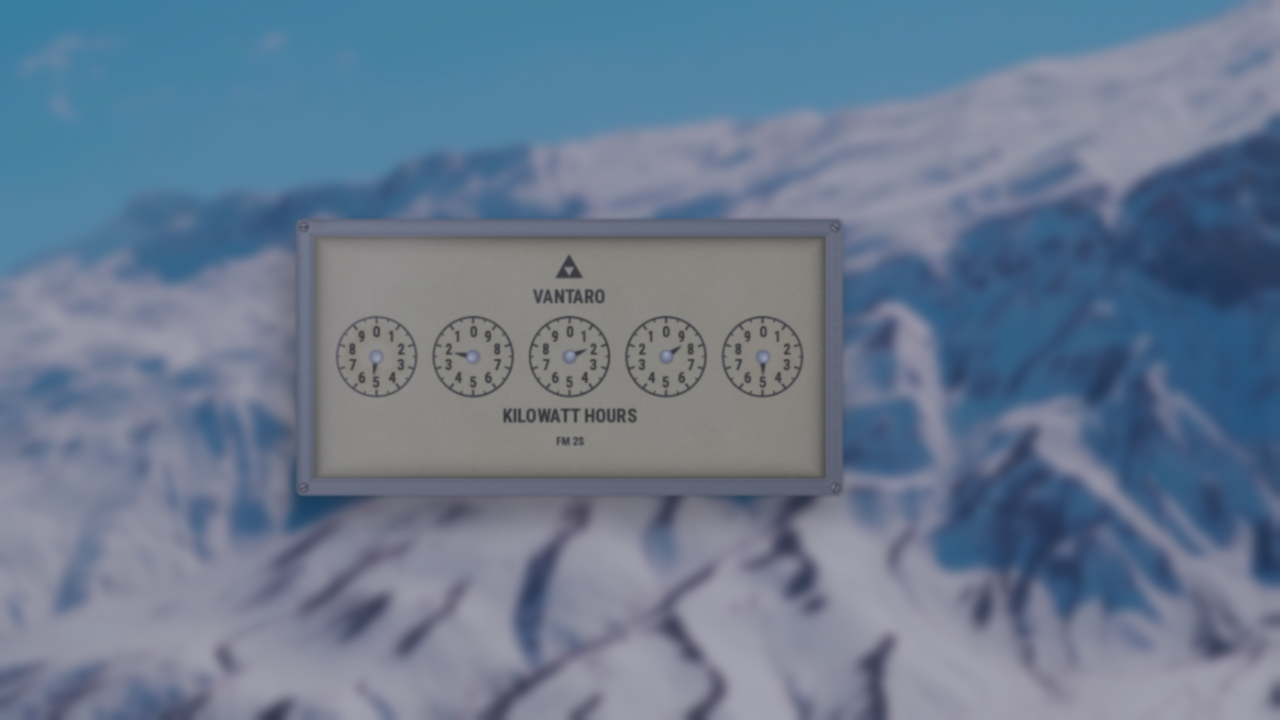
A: kWh 52185
